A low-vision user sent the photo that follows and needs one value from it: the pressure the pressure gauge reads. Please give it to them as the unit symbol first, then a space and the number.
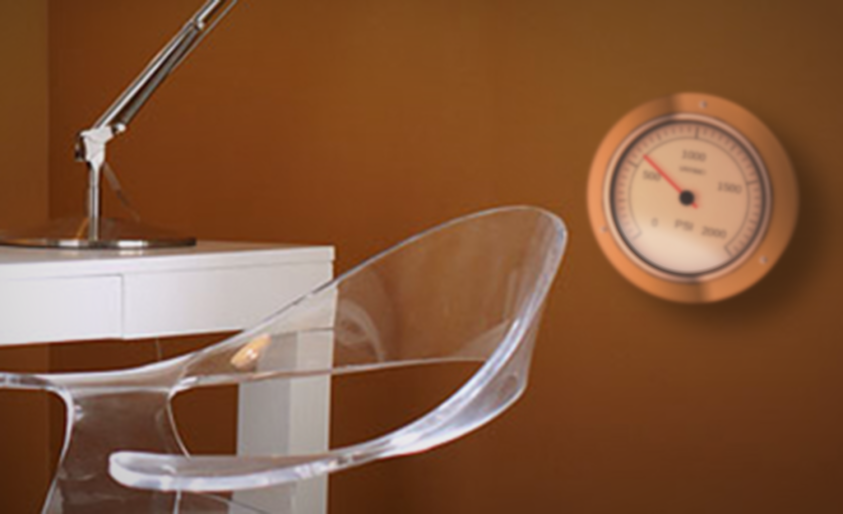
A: psi 600
